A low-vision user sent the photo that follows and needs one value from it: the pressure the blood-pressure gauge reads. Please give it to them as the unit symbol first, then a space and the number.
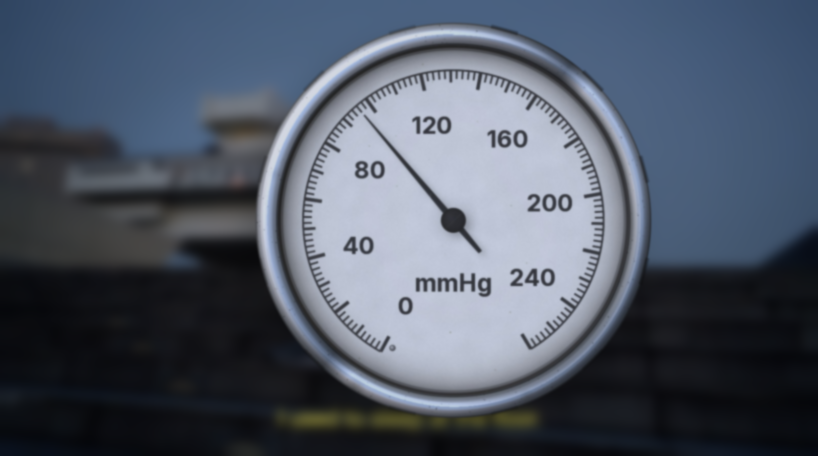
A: mmHg 96
